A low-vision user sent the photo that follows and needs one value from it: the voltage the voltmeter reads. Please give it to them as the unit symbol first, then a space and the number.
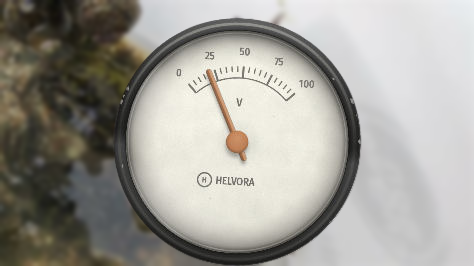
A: V 20
